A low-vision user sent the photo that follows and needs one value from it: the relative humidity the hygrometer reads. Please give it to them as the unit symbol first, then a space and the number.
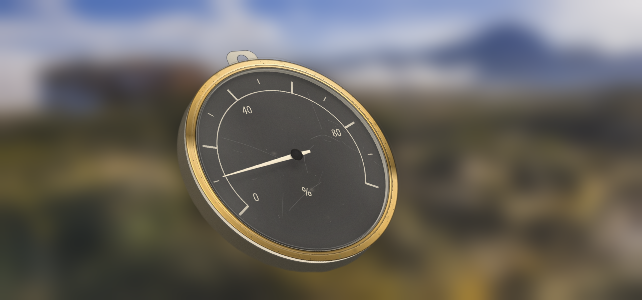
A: % 10
